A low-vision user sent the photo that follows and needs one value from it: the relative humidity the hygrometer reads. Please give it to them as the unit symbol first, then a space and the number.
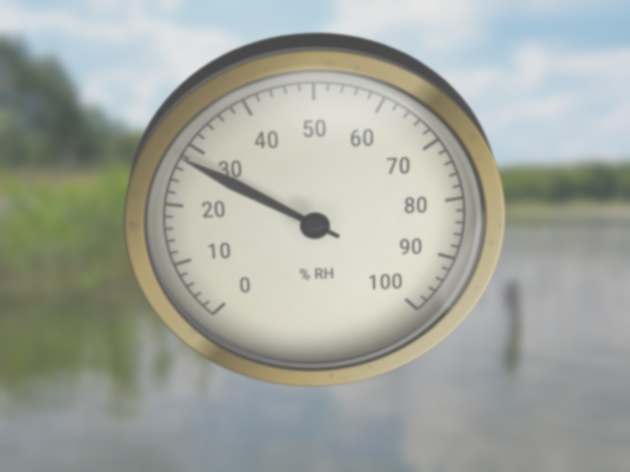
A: % 28
